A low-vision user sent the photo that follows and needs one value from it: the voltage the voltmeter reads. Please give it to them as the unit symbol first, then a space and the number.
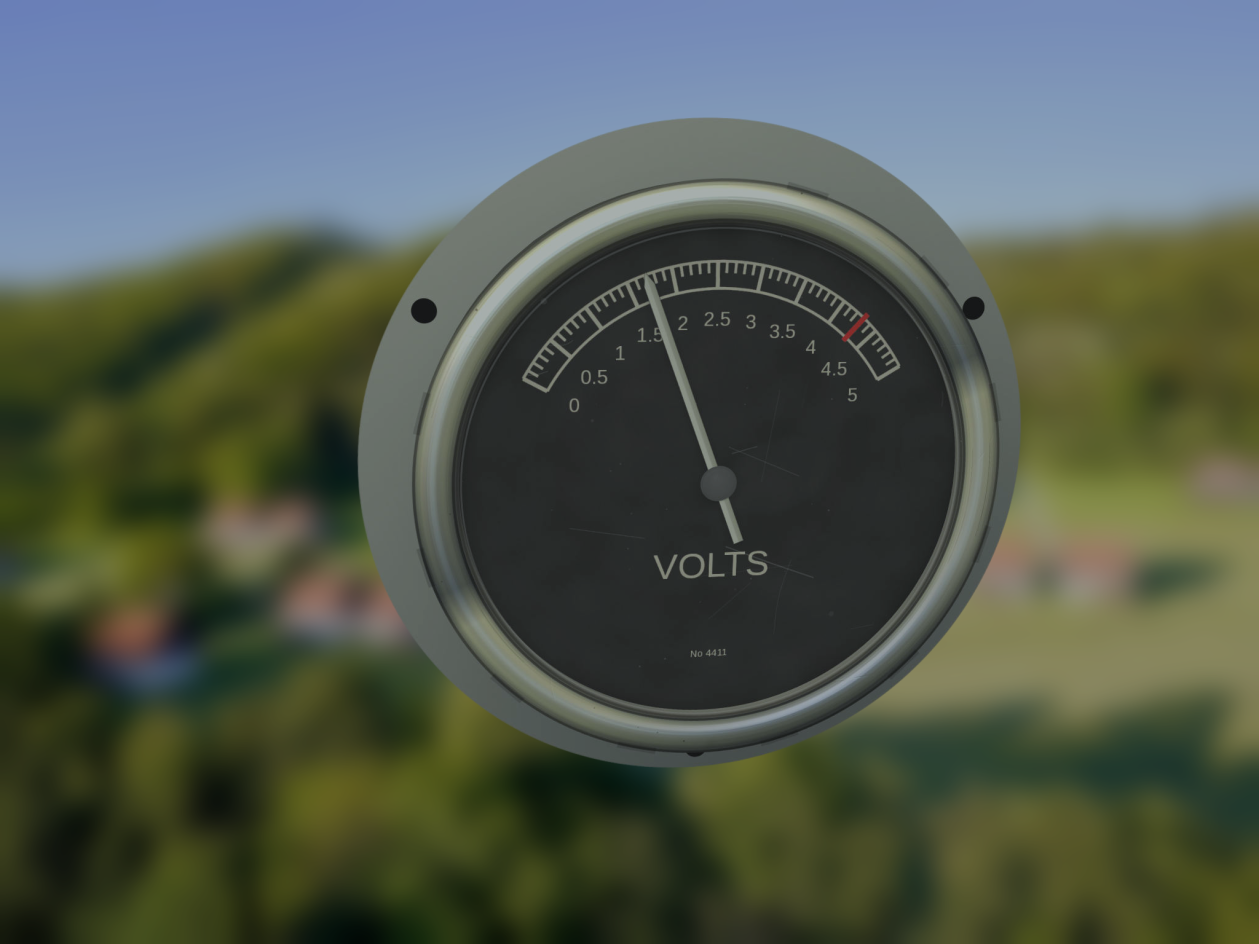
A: V 1.7
